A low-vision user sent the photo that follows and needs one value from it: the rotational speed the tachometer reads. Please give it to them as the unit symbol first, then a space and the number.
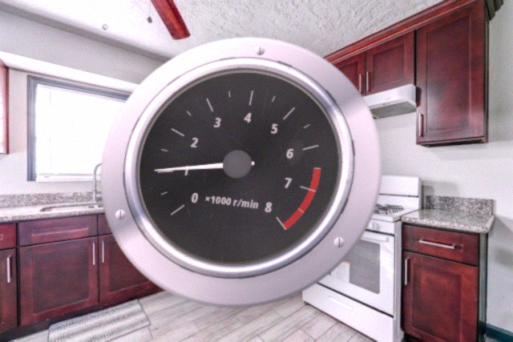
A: rpm 1000
